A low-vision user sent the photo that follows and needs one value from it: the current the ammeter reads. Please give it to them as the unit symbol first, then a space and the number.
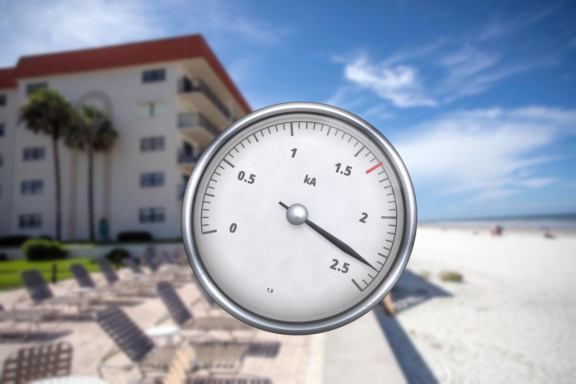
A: kA 2.35
